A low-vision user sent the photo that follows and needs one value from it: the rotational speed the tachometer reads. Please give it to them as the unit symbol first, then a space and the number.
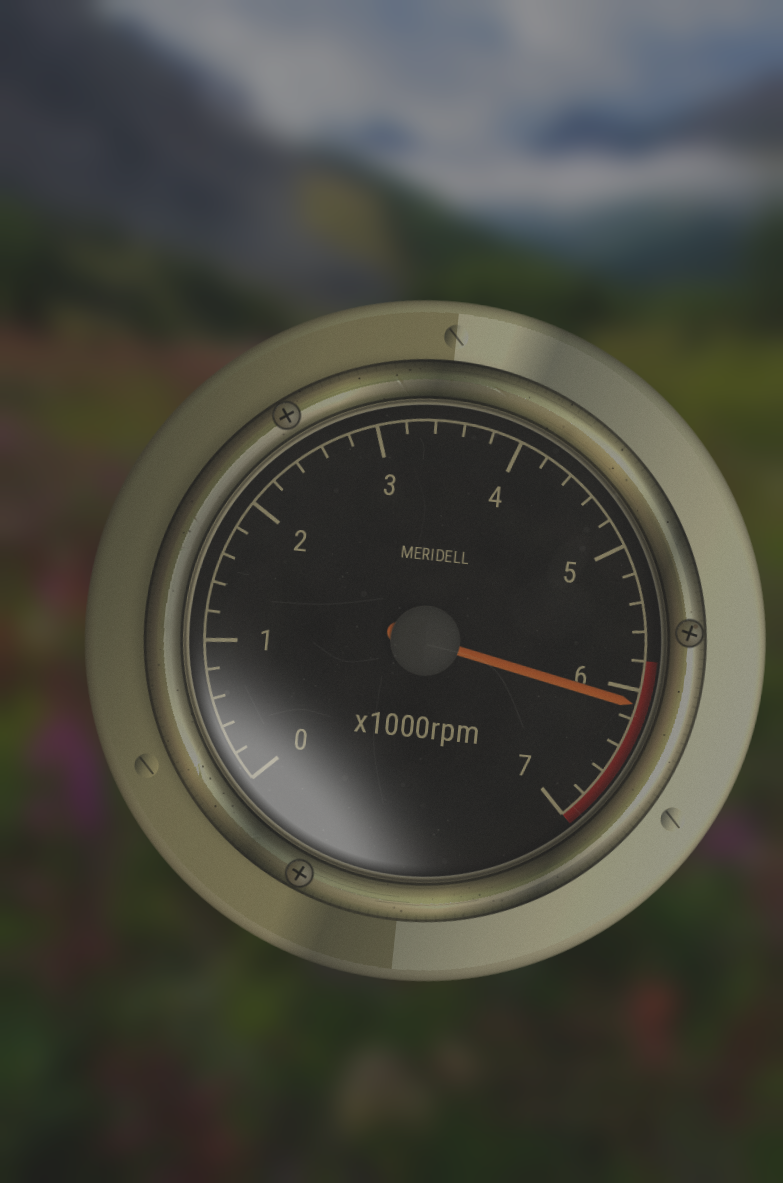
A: rpm 6100
